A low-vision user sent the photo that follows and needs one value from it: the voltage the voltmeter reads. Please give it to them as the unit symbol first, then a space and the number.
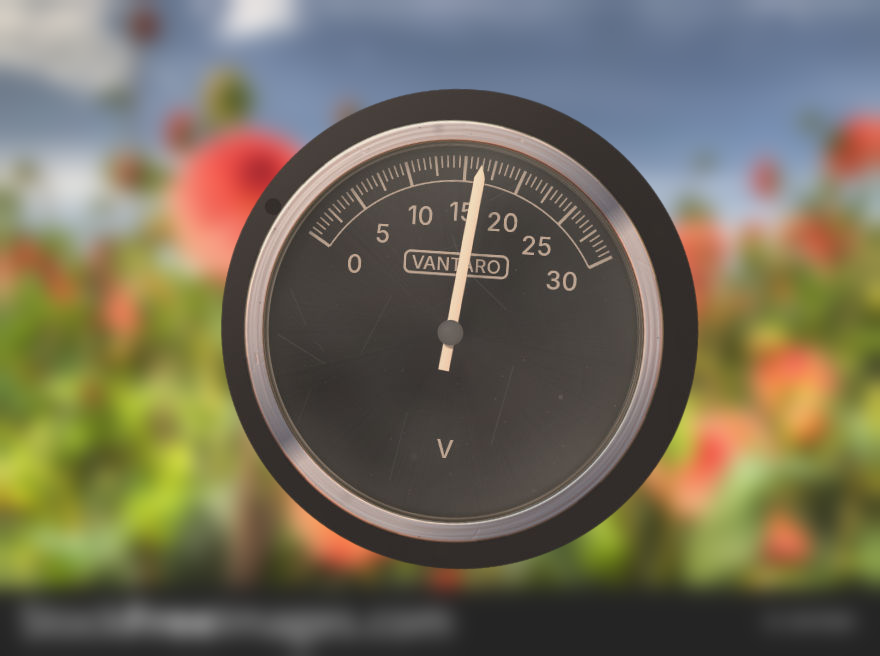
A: V 16.5
